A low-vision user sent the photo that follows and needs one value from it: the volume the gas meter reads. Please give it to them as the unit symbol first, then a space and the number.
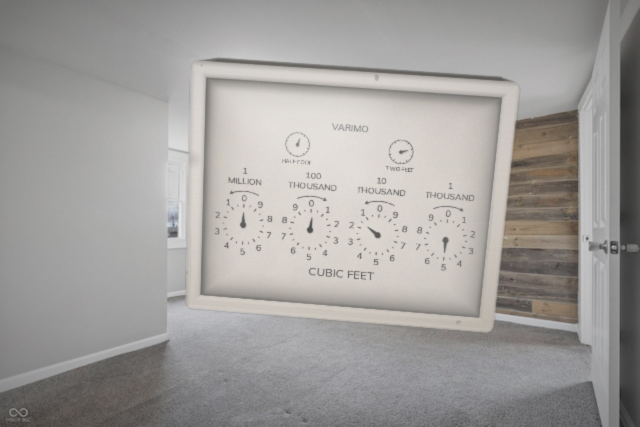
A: ft³ 1500
